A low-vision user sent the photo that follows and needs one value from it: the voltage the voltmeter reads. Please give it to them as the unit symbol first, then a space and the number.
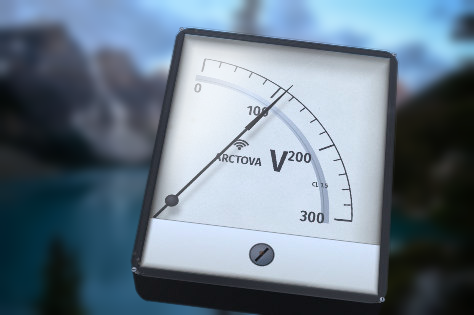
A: V 110
